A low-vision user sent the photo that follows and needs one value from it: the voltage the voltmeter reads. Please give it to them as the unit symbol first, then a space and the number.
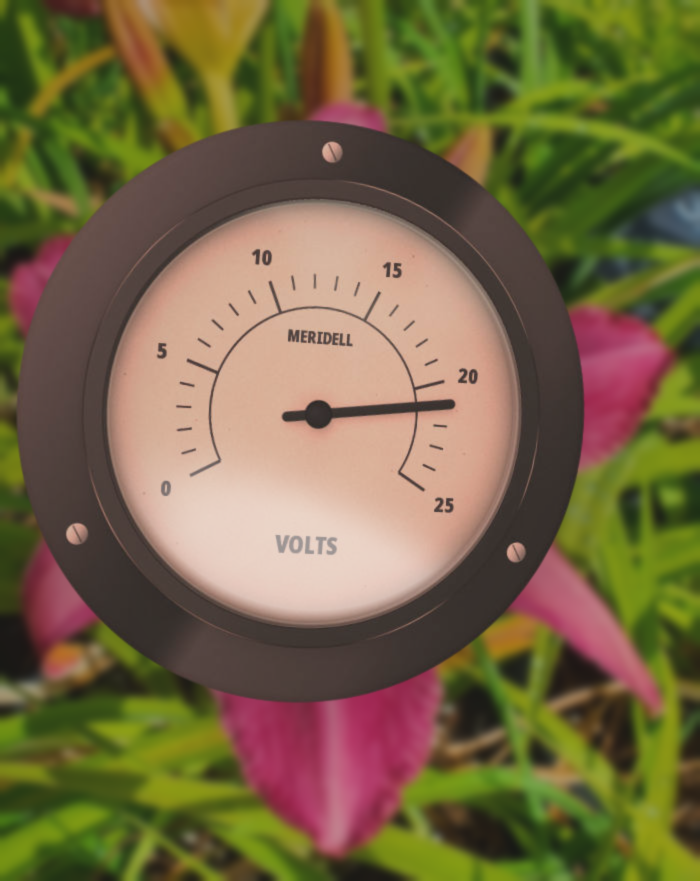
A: V 21
